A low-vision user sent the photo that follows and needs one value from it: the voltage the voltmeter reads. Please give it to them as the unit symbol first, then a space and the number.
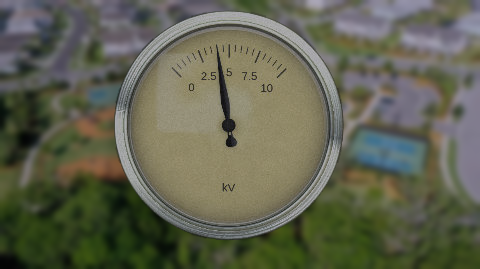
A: kV 4
